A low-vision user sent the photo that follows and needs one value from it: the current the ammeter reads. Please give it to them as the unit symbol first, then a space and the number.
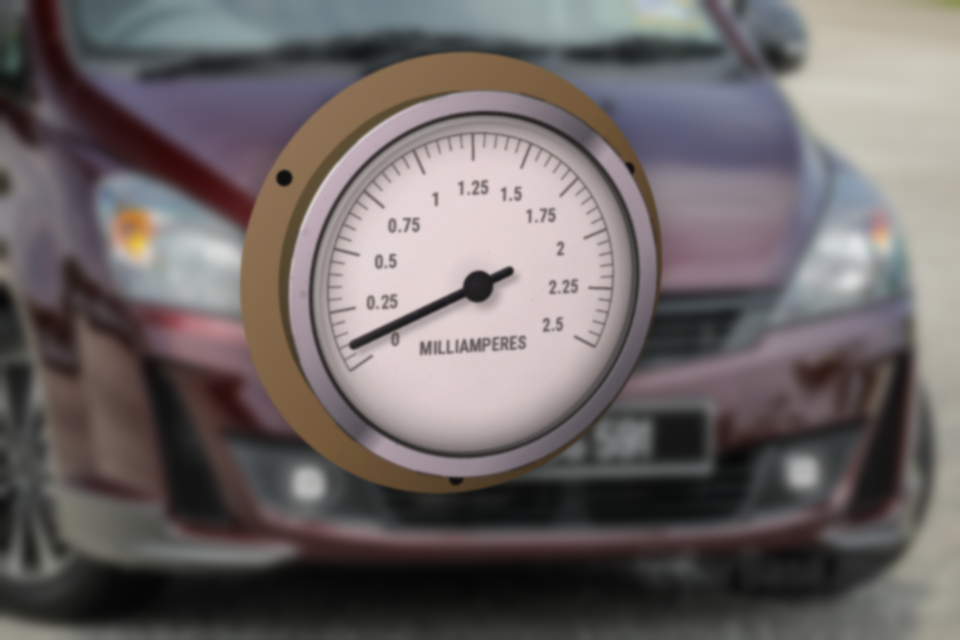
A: mA 0.1
